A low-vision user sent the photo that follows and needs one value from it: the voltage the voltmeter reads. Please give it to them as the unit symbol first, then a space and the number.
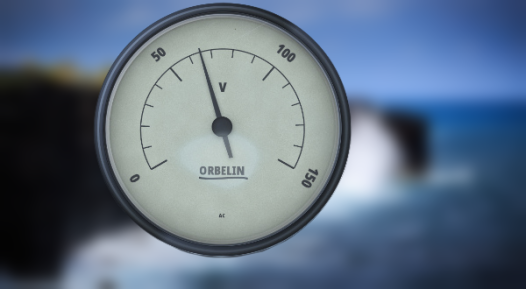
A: V 65
